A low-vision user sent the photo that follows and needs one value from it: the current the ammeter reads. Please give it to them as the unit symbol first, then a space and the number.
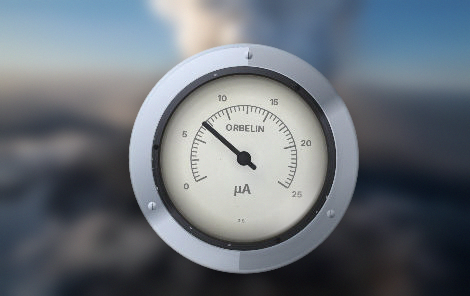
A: µA 7
